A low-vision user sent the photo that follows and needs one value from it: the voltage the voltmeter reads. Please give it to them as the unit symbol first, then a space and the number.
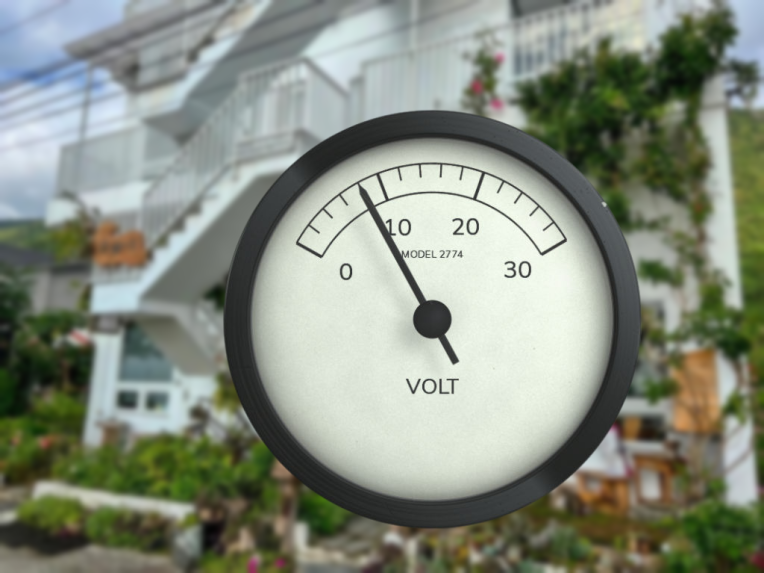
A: V 8
